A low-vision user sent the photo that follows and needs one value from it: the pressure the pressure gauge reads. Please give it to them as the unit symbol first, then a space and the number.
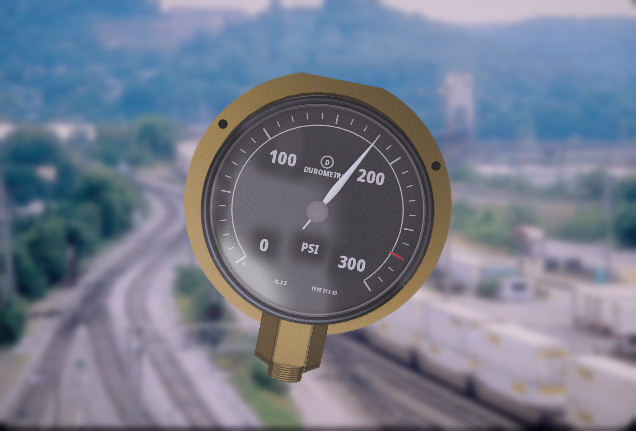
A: psi 180
